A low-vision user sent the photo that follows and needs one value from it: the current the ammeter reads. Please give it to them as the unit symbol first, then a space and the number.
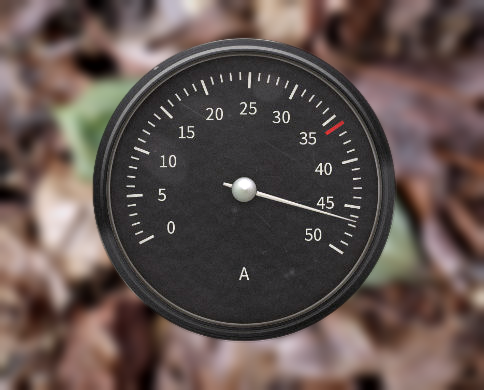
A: A 46.5
